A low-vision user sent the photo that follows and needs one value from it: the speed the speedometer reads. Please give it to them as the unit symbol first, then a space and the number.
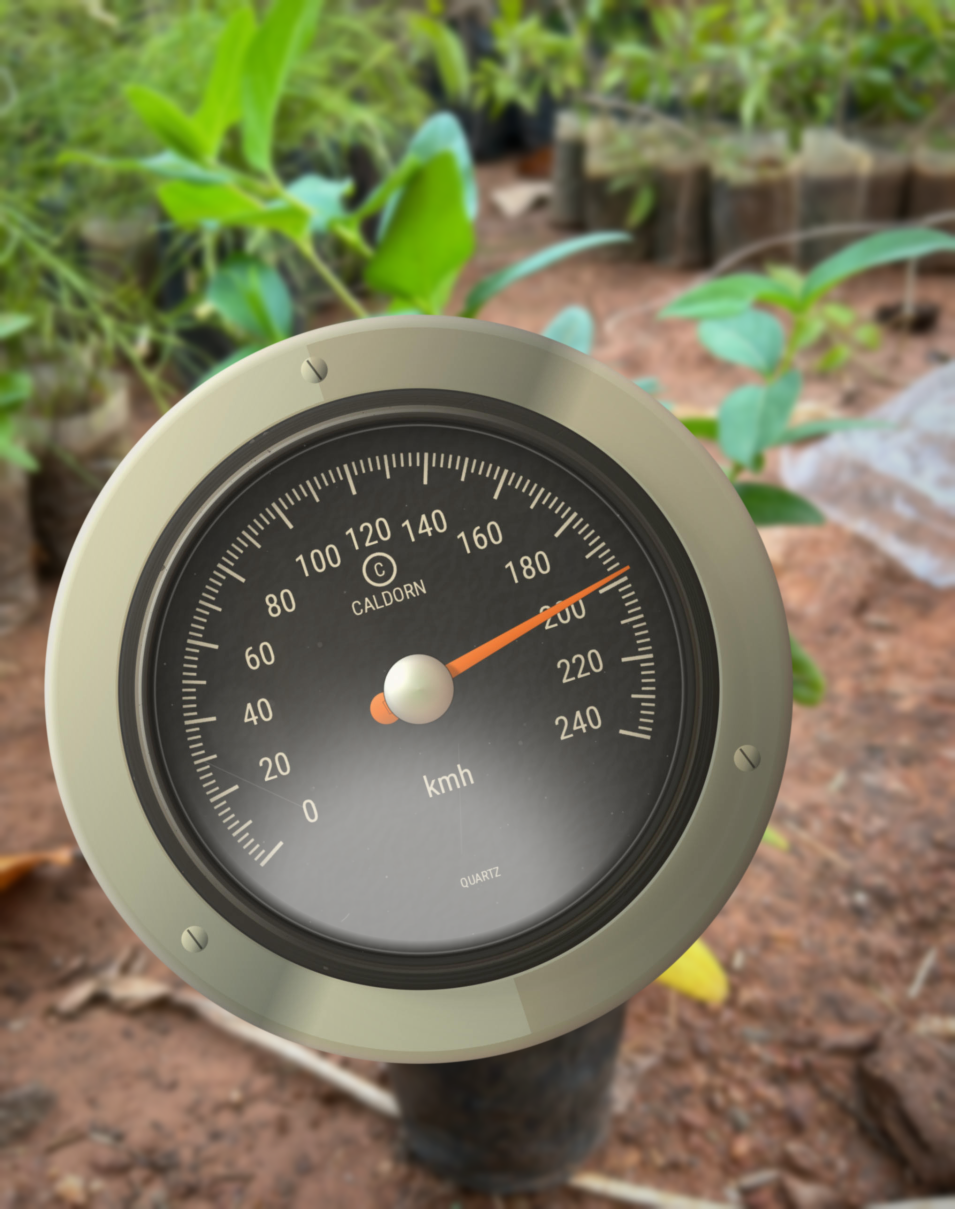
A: km/h 198
